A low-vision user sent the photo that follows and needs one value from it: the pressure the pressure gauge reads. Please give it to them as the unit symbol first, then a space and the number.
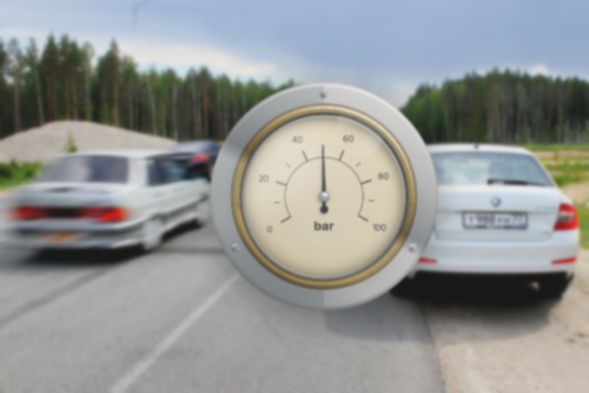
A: bar 50
